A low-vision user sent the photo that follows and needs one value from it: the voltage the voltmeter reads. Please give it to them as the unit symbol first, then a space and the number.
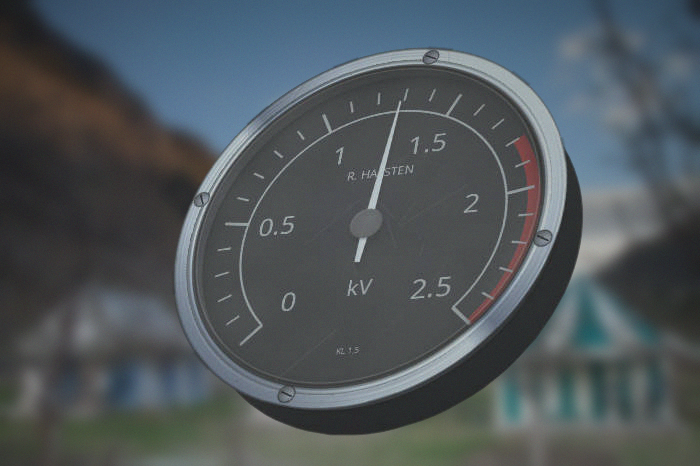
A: kV 1.3
